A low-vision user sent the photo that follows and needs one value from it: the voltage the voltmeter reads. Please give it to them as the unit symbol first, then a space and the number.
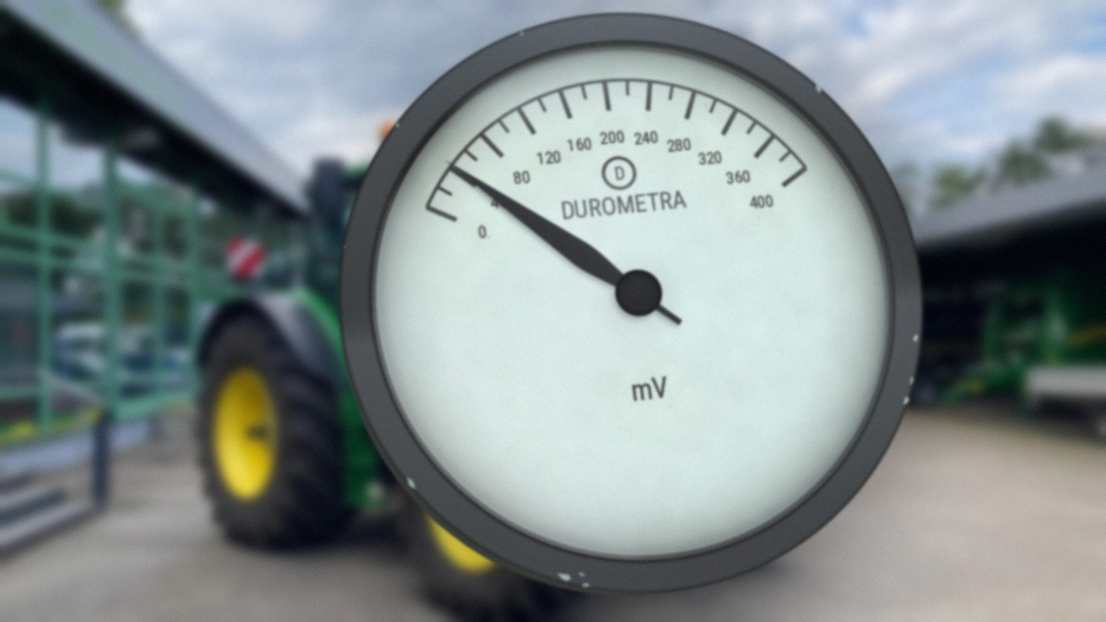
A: mV 40
